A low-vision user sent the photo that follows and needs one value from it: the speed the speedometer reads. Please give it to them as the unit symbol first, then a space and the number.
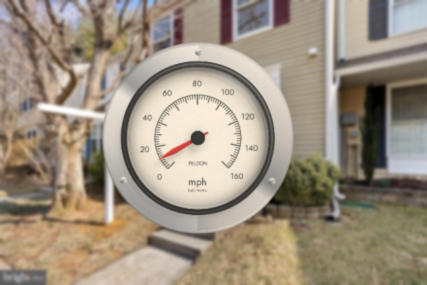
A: mph 10
